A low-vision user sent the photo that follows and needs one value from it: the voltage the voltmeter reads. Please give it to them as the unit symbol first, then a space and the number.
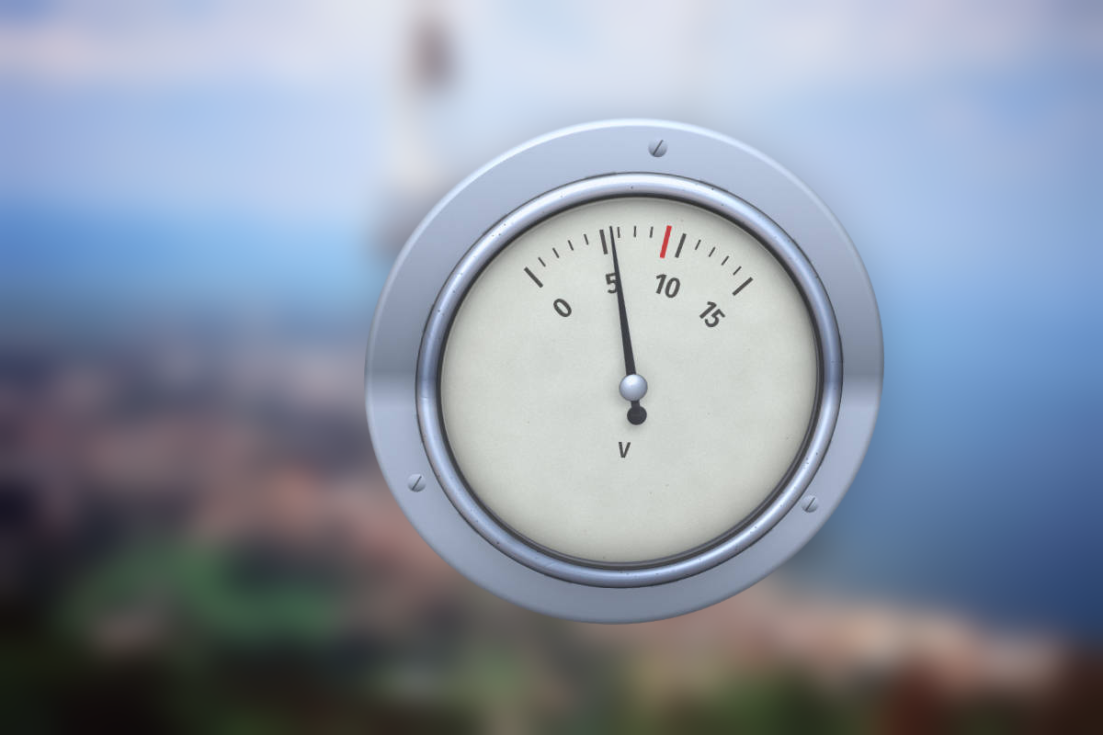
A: V 5.5
